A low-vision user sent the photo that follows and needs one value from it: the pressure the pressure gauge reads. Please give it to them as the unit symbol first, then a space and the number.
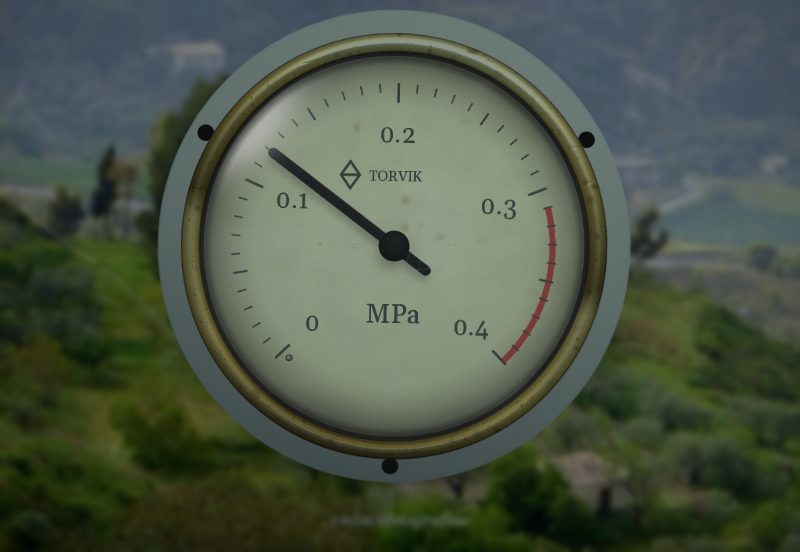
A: MPa 0.12
